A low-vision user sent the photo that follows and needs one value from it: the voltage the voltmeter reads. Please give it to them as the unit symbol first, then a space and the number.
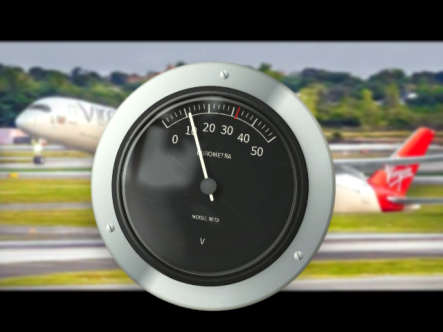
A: V 12
